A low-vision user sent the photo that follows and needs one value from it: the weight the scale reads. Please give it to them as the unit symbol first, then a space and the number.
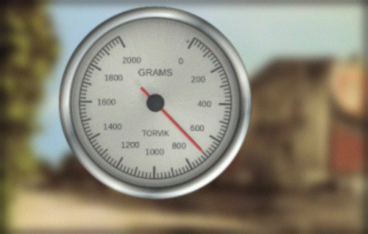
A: g 700
